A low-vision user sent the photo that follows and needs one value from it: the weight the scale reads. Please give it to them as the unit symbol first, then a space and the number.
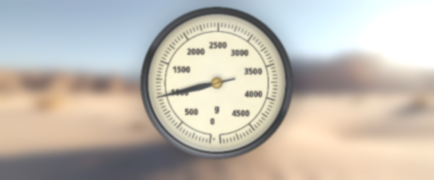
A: g 1000
